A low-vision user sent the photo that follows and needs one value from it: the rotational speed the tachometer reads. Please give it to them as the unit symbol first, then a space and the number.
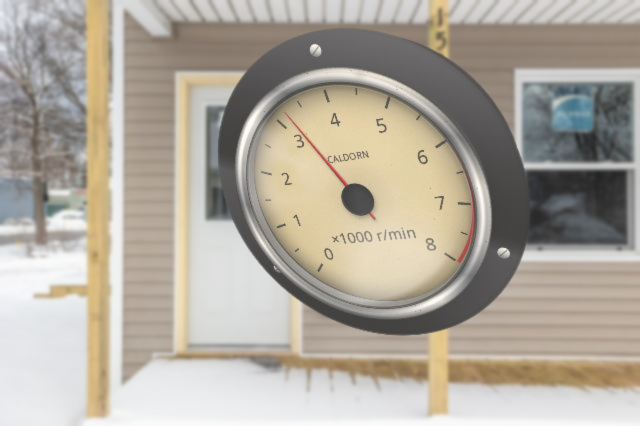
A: rpm 3250
